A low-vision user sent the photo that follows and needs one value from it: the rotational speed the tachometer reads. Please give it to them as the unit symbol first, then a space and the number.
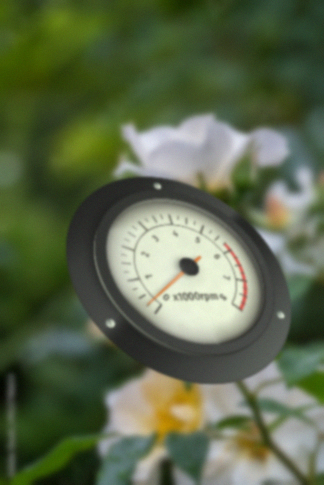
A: rpm 250
